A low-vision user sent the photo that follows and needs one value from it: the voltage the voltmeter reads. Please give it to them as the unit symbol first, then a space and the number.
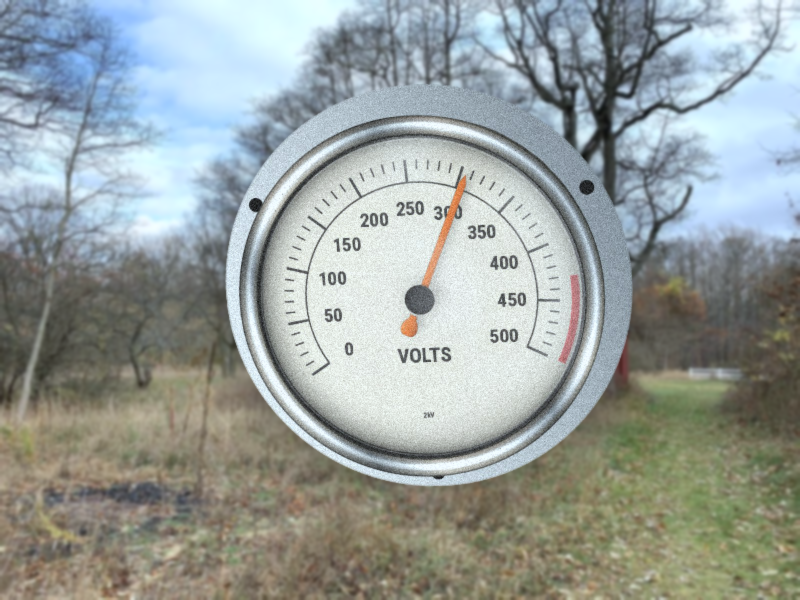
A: V 305
